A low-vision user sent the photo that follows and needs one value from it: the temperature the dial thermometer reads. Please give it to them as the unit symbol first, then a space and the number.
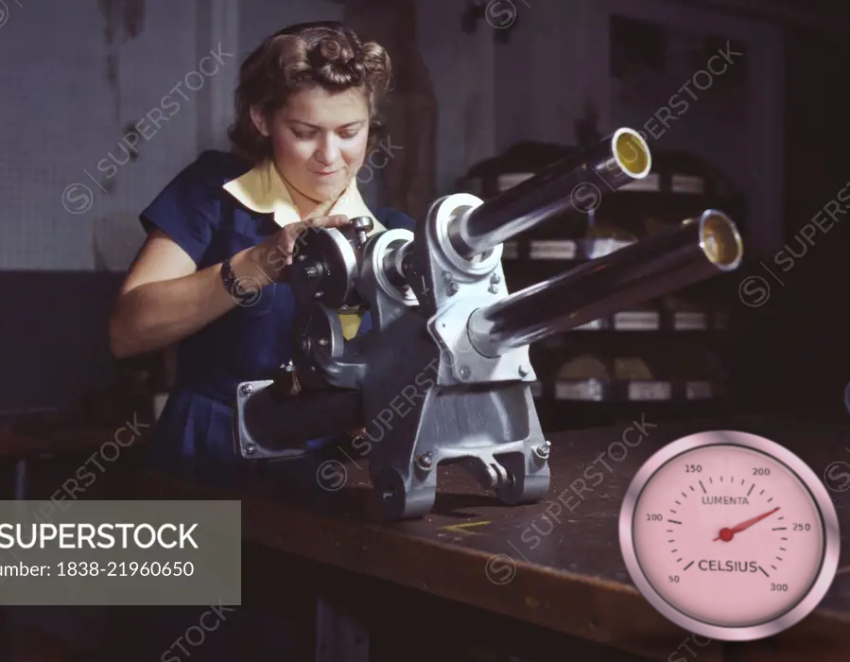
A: °C 230
